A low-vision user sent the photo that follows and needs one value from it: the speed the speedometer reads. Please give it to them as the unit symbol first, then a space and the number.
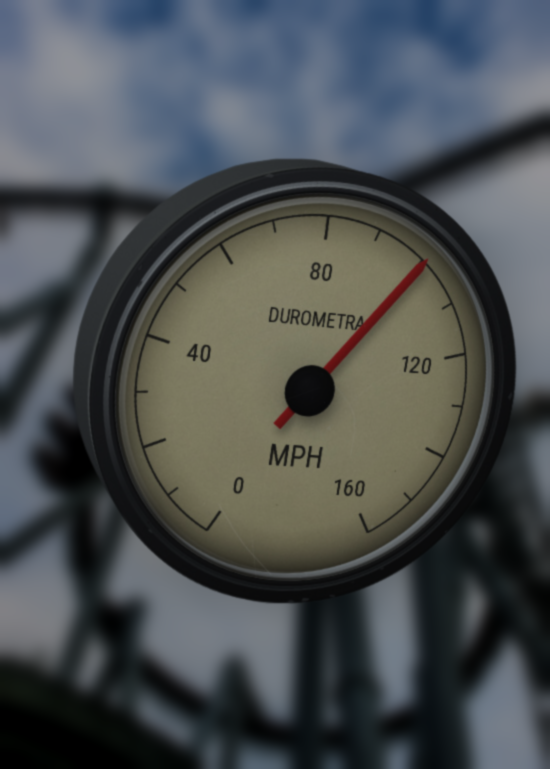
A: mph 100
